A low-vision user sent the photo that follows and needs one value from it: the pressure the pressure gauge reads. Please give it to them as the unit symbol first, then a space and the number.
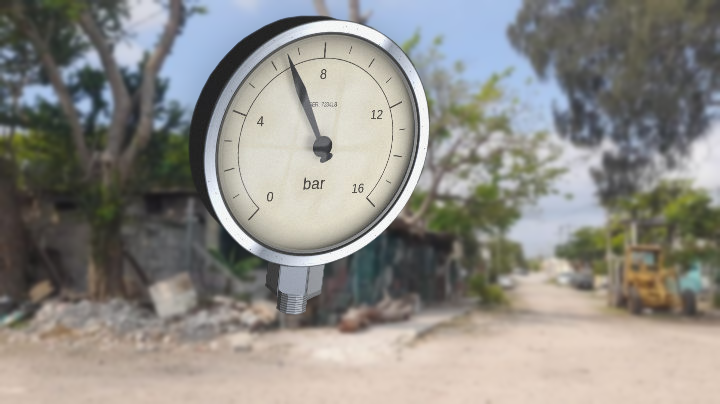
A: bar 6.5
